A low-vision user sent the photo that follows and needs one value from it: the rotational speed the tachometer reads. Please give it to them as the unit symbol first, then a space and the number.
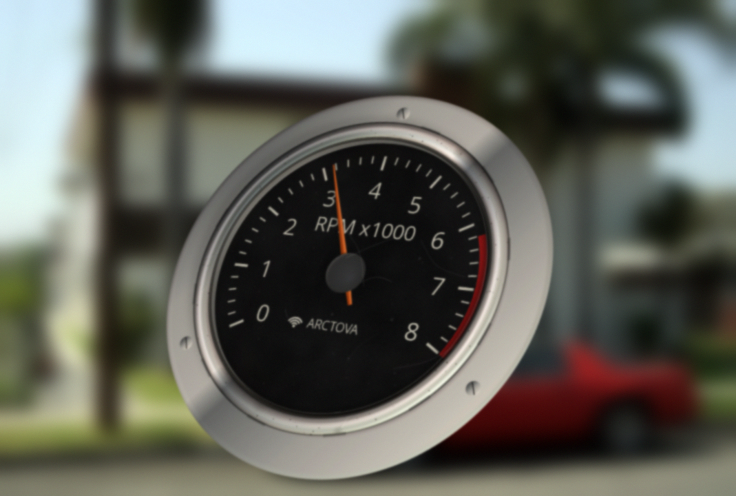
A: rpm 3200
